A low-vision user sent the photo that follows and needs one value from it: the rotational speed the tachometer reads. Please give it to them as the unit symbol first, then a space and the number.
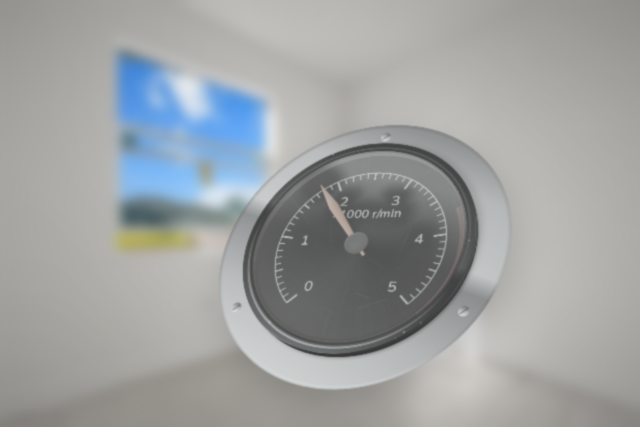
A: rpm 1800
